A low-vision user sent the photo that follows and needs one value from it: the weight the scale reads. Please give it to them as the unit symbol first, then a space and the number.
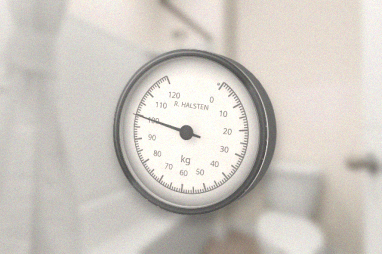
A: kg 100
